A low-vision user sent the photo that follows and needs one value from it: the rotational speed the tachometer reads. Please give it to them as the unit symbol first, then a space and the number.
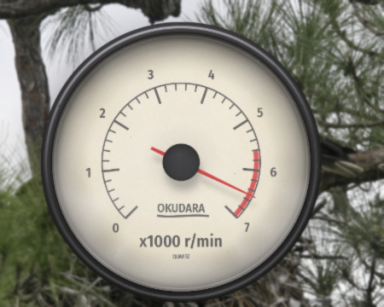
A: rpm 6500
